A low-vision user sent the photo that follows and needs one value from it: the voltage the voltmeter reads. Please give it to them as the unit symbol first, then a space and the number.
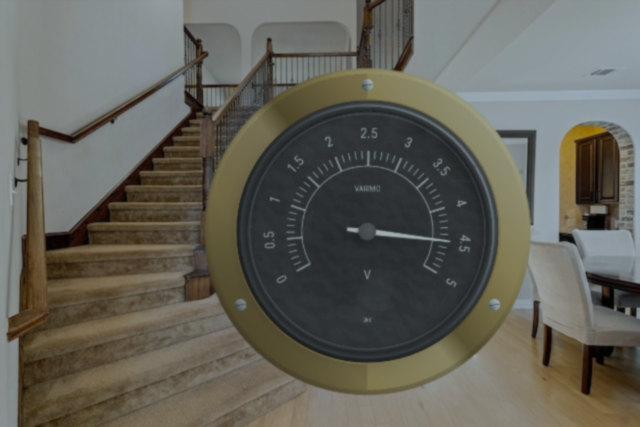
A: V 4.5
